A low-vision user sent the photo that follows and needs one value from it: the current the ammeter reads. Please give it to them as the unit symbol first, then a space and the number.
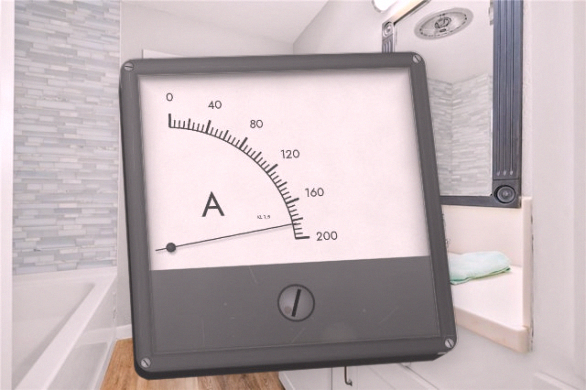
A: A 185
